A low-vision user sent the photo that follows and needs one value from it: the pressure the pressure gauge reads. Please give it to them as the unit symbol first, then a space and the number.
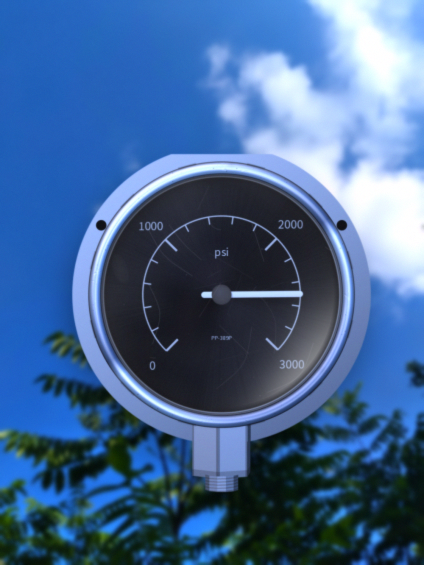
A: psi 2500
